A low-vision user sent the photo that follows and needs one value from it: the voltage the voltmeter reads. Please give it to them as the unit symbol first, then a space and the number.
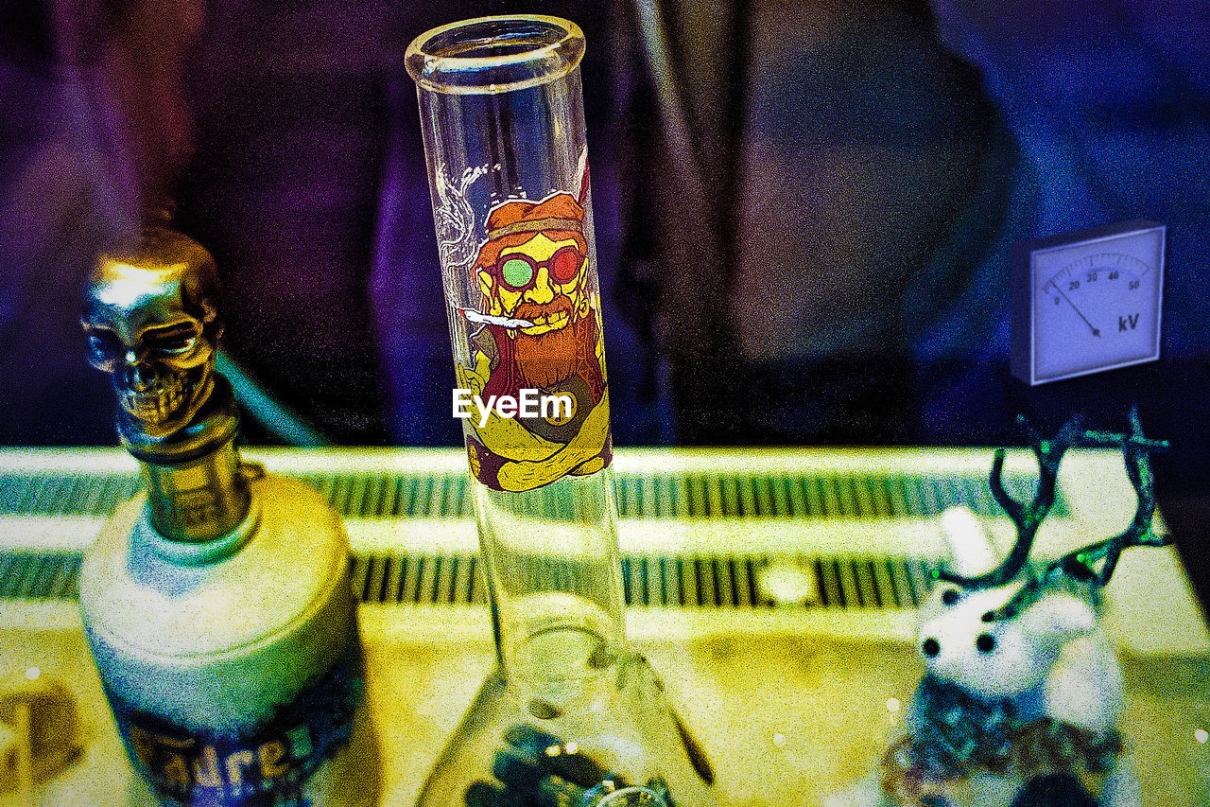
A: kV 10
